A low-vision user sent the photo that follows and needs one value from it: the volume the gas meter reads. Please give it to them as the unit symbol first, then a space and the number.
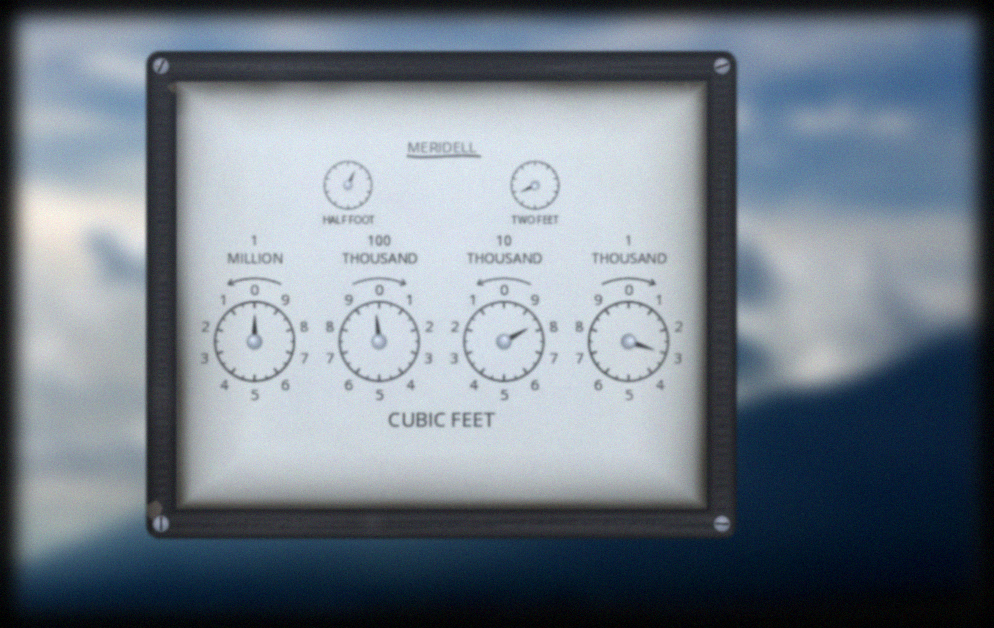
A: ft³ 998300
